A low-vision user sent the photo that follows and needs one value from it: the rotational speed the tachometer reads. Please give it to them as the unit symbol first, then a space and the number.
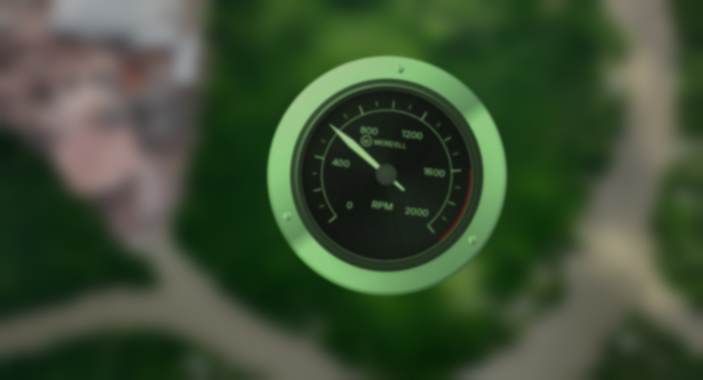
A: rpm 600
